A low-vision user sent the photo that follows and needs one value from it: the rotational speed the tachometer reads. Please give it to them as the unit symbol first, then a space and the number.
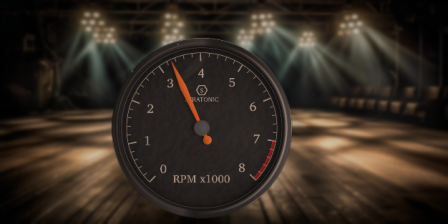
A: rpm 3300
